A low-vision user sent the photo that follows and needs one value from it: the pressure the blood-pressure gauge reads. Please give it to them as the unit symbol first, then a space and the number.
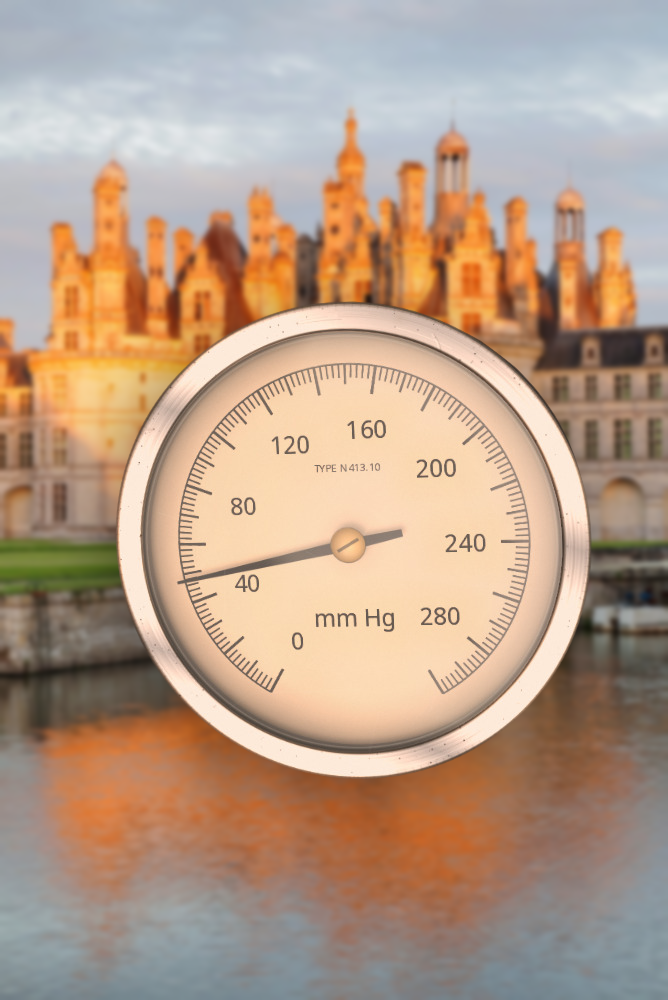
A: mmHg 48
